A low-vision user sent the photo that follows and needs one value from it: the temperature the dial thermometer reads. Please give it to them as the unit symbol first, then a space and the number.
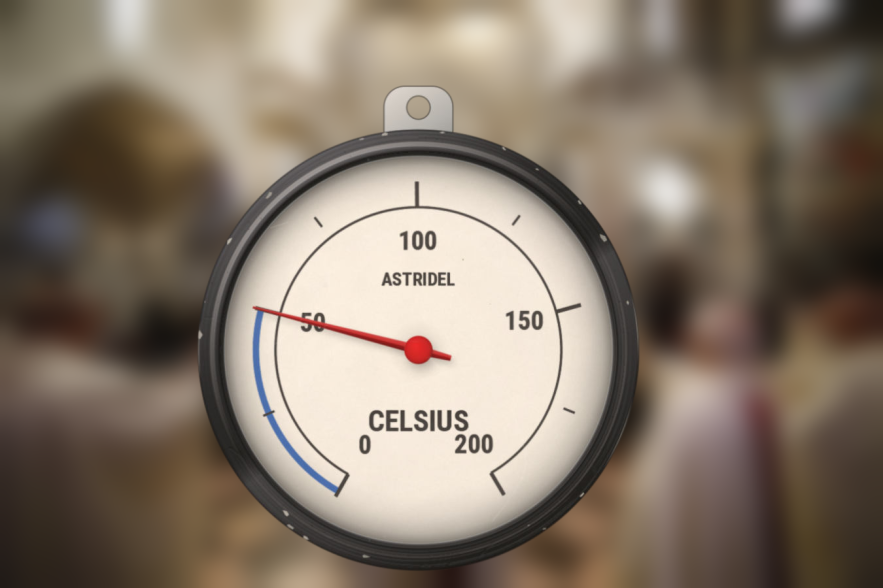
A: °C 50
